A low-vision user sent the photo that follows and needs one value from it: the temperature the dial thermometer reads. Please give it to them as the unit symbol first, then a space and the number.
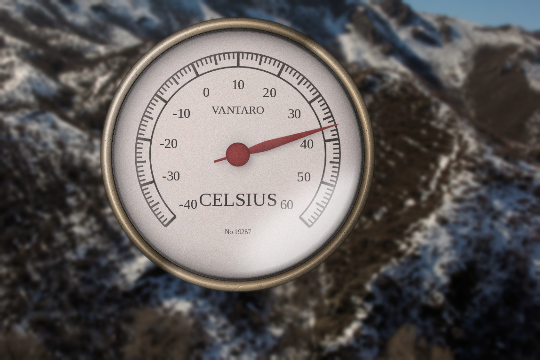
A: °C 37
